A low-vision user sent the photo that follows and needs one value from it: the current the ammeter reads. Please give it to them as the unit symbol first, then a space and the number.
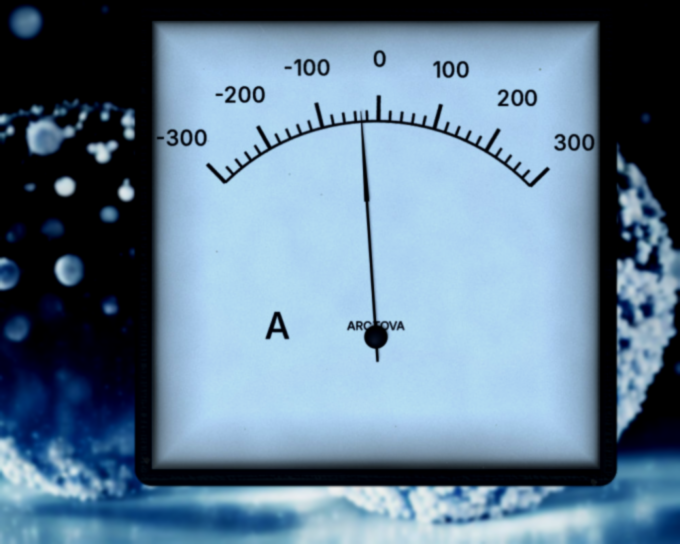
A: A -30
